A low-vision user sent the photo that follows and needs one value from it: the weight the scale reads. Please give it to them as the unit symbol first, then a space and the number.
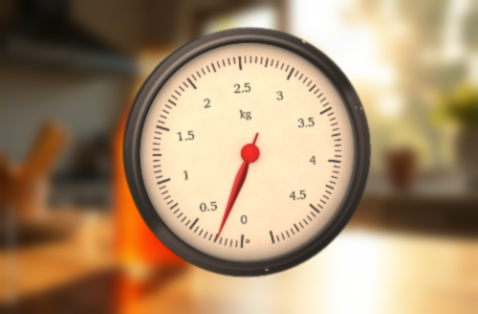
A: kg 0.25
